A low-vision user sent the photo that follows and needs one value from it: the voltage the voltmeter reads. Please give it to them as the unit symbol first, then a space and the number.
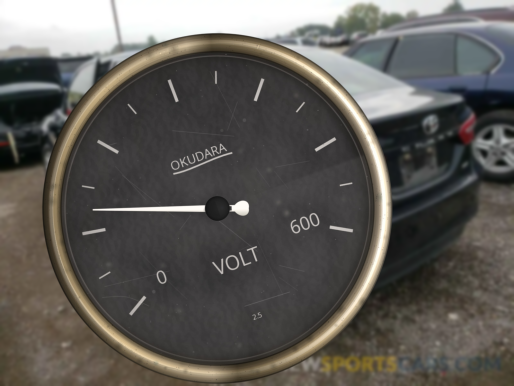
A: V 125
